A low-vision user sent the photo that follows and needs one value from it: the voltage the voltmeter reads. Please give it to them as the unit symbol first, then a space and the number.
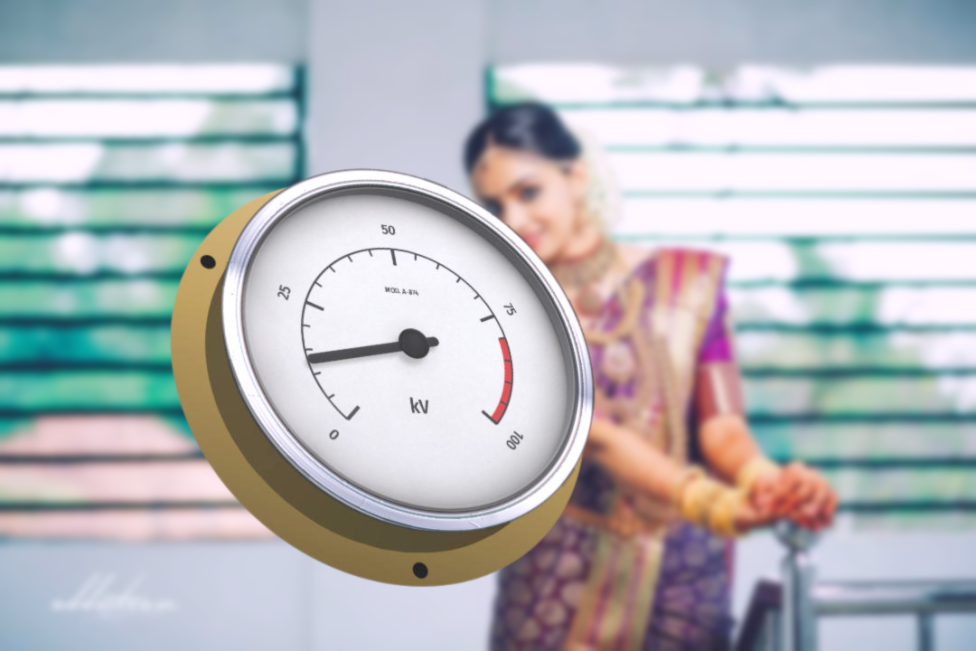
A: kV 12.5
